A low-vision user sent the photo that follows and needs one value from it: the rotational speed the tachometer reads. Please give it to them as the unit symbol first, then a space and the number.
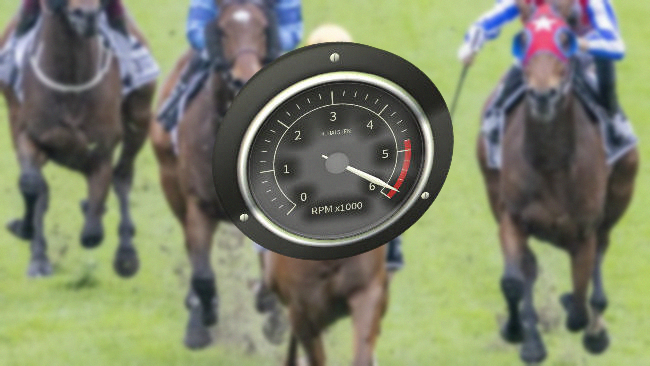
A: rpm 5800
